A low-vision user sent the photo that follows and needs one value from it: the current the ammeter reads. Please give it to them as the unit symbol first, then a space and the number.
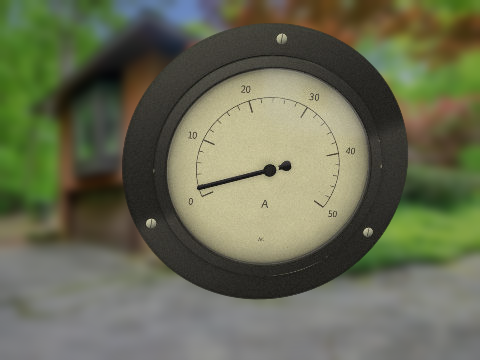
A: A 2
